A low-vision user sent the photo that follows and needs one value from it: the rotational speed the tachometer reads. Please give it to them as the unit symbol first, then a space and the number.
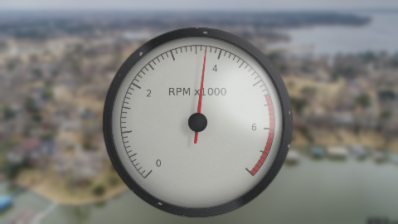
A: rpm 3700
